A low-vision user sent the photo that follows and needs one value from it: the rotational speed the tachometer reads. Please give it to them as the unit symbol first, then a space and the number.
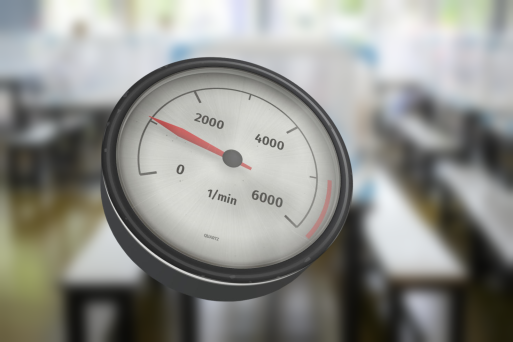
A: rpm 1000
